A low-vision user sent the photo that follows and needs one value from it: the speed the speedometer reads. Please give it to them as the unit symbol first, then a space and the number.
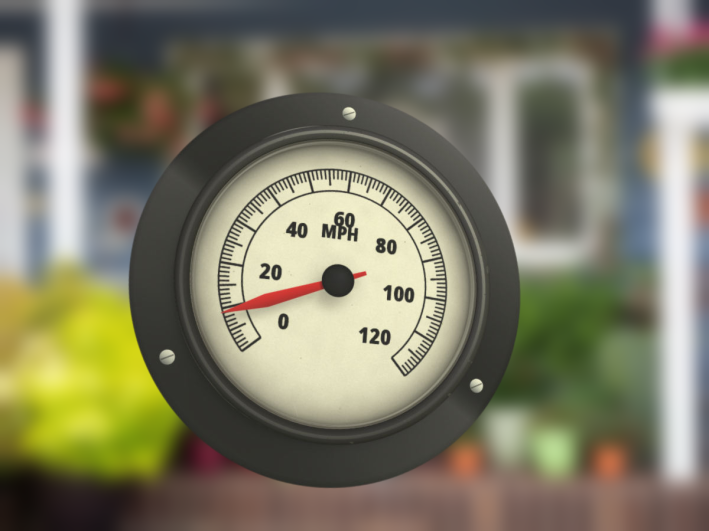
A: mph 9
